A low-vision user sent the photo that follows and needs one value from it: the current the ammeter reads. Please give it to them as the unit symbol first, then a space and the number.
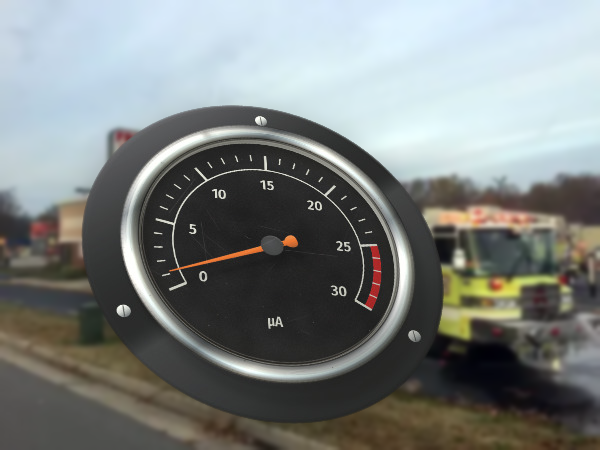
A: µA 1
